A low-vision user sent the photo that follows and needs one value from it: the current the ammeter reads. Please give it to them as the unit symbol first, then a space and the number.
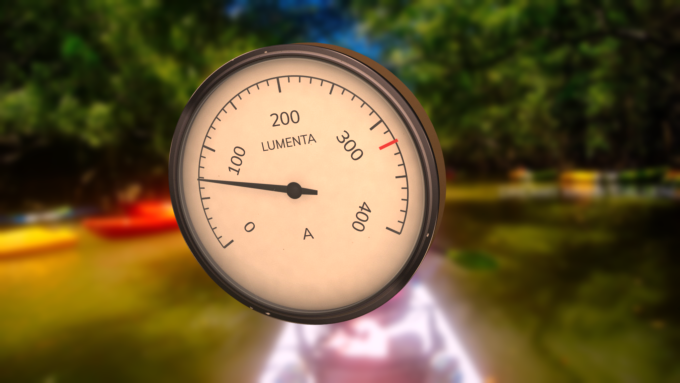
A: A 70
